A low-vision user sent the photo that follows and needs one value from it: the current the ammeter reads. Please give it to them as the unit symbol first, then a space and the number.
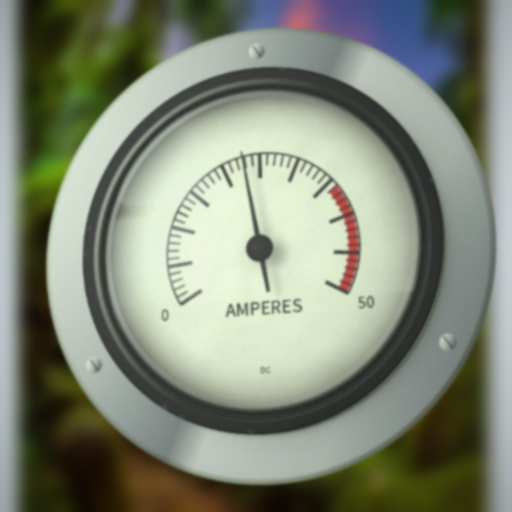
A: A 23
